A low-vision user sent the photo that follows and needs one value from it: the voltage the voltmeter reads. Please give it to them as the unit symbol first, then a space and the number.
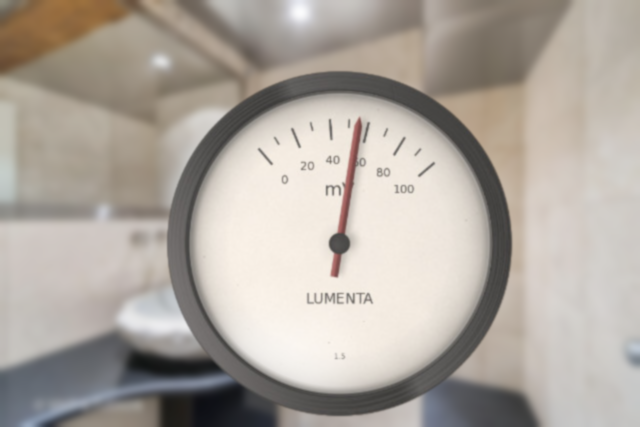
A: mV 55
